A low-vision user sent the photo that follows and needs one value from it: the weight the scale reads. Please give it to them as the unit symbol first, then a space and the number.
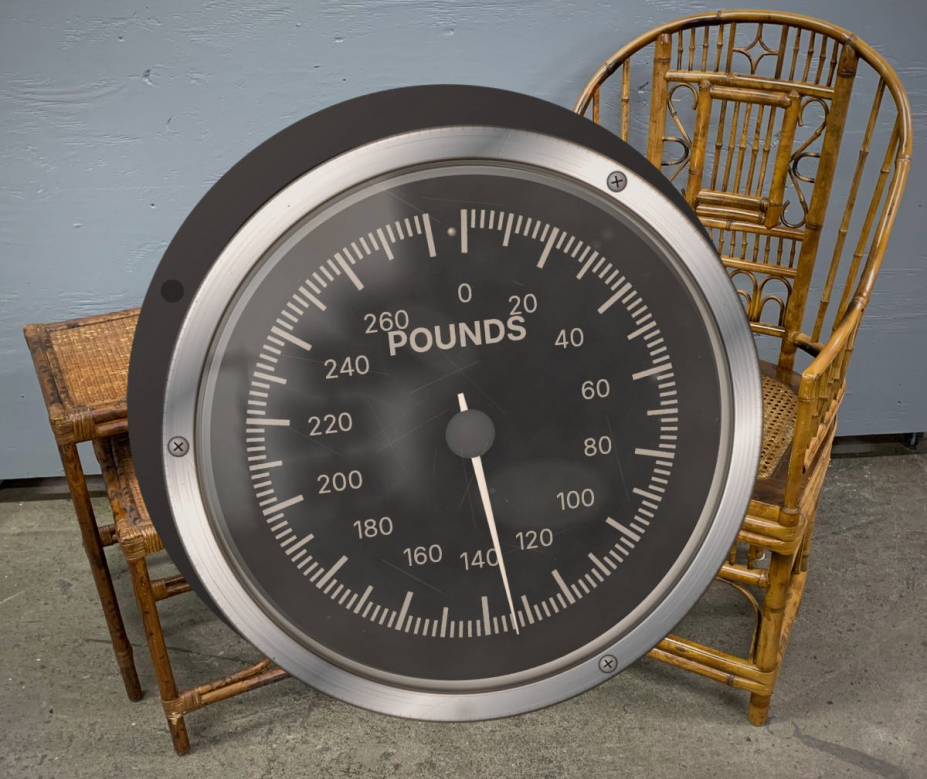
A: lb 134
